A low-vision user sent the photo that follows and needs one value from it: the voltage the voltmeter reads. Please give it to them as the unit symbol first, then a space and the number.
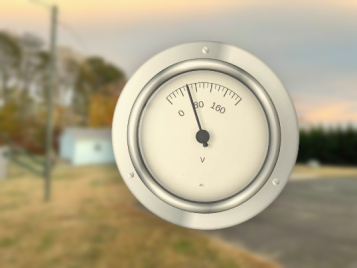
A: V 60
